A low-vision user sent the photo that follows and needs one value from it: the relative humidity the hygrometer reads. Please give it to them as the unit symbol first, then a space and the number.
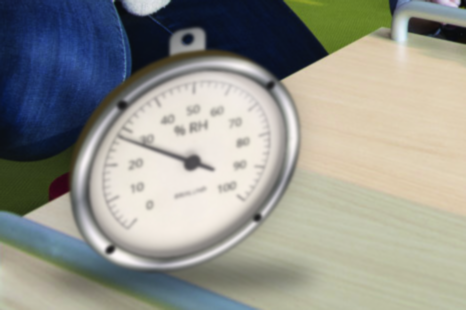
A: % 28
